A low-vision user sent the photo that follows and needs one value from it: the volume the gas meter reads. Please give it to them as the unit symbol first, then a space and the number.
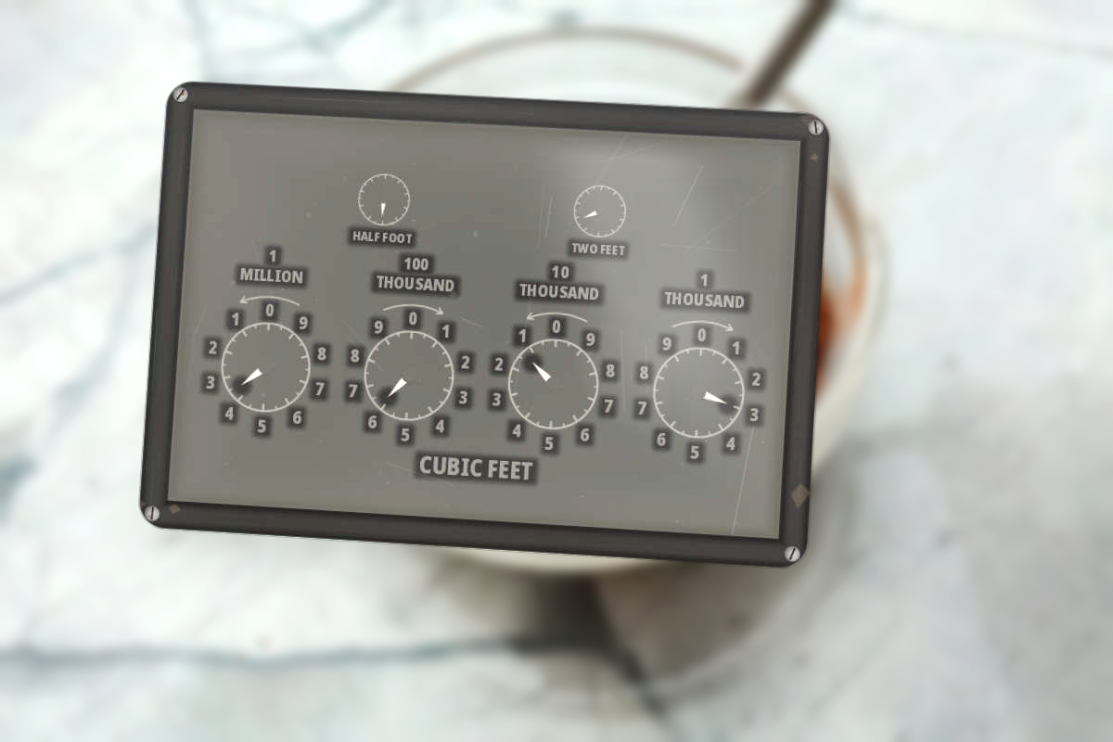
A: ft³ 361300
